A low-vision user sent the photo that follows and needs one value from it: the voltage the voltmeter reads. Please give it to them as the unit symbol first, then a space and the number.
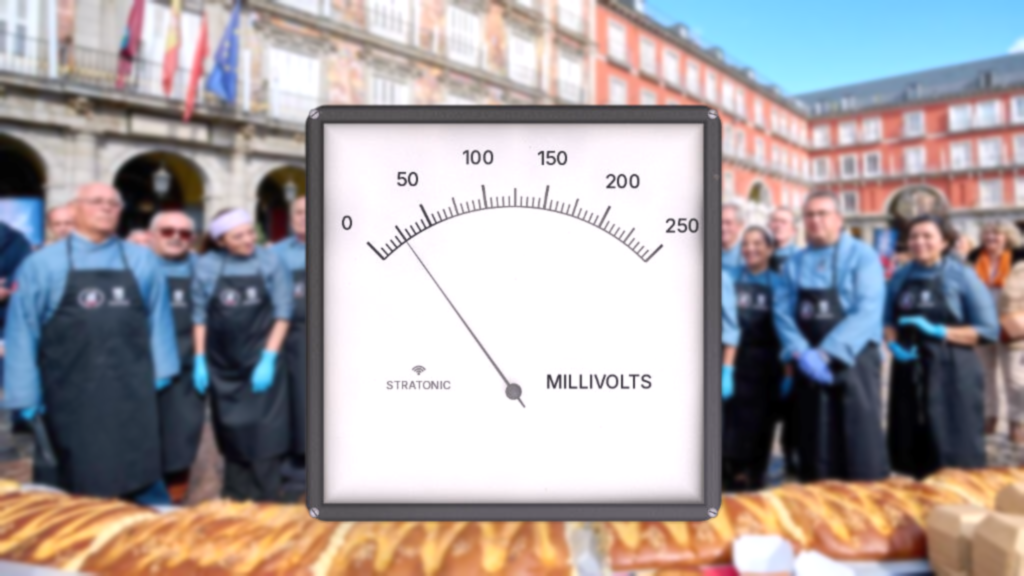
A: mV 25
